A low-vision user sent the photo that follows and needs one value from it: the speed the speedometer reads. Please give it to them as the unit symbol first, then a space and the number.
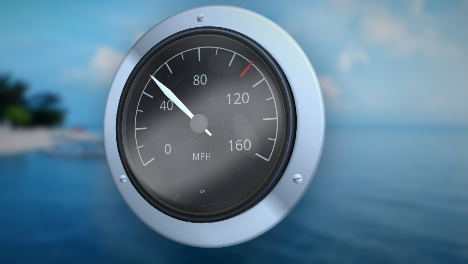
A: mph 50
